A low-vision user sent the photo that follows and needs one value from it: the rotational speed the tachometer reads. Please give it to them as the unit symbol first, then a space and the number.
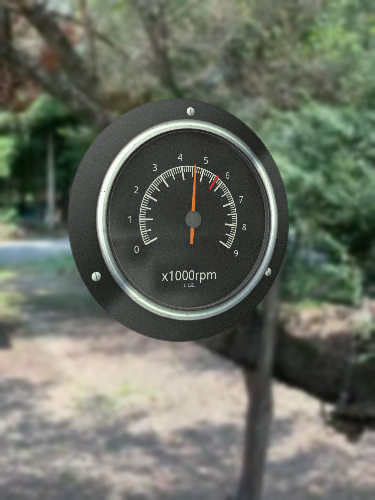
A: rpm 4500
